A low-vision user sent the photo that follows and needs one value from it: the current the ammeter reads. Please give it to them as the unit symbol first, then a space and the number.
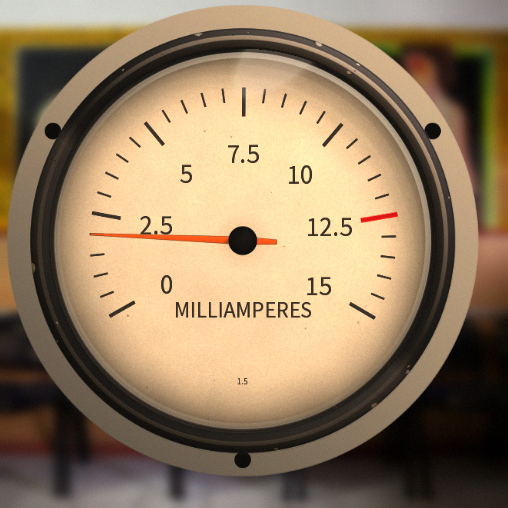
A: mA 2
